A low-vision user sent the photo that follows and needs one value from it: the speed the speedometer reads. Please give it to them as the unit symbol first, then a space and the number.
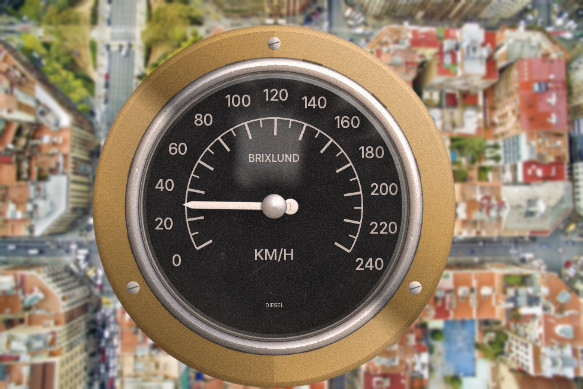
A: km/h 30
